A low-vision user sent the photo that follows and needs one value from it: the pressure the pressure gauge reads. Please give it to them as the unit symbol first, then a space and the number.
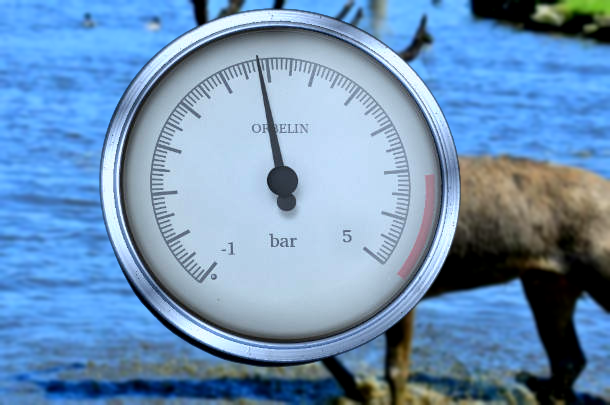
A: bar 1.9
